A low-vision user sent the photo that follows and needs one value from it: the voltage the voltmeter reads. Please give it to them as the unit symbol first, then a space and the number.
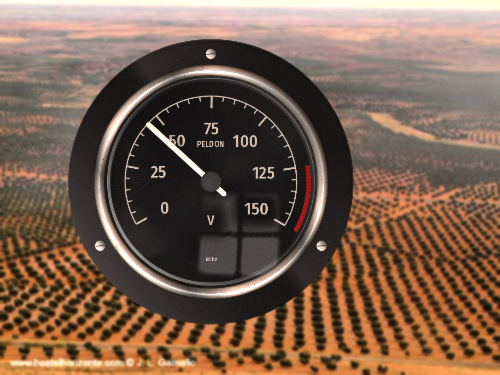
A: V 45
